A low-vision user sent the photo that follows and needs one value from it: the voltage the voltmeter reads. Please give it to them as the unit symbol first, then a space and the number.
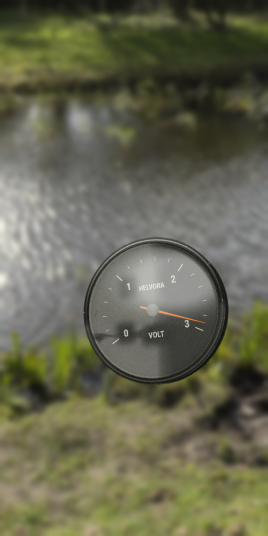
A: V 2.9
